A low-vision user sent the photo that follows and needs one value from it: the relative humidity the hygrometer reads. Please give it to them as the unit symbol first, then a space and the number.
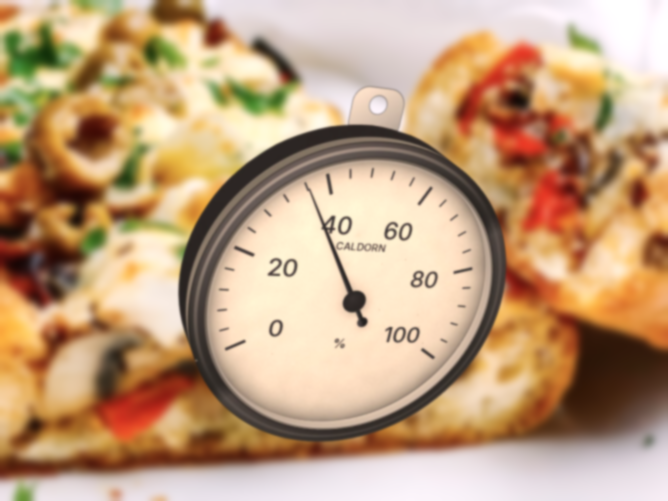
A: % 36
